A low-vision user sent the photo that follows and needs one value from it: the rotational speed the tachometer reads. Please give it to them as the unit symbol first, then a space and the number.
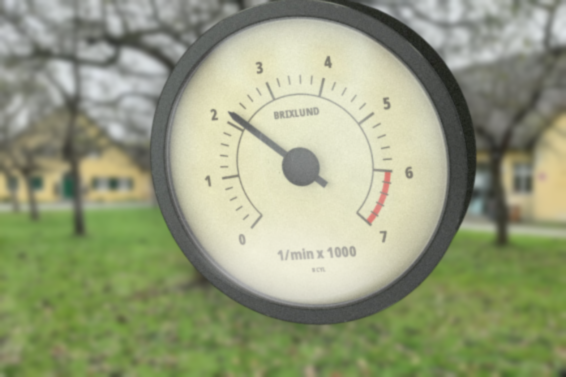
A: rpm 2200
